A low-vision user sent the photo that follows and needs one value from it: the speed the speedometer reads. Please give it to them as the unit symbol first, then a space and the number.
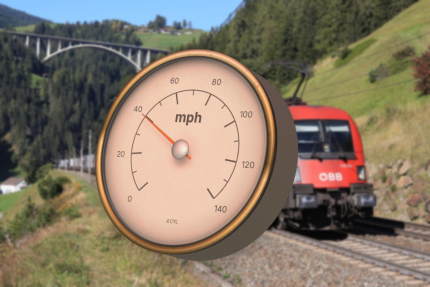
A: mph 40
